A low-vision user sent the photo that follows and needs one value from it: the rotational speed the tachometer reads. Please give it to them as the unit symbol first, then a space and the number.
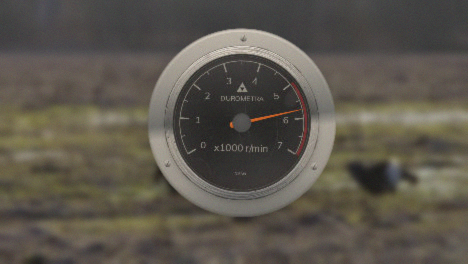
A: rpm 5750
